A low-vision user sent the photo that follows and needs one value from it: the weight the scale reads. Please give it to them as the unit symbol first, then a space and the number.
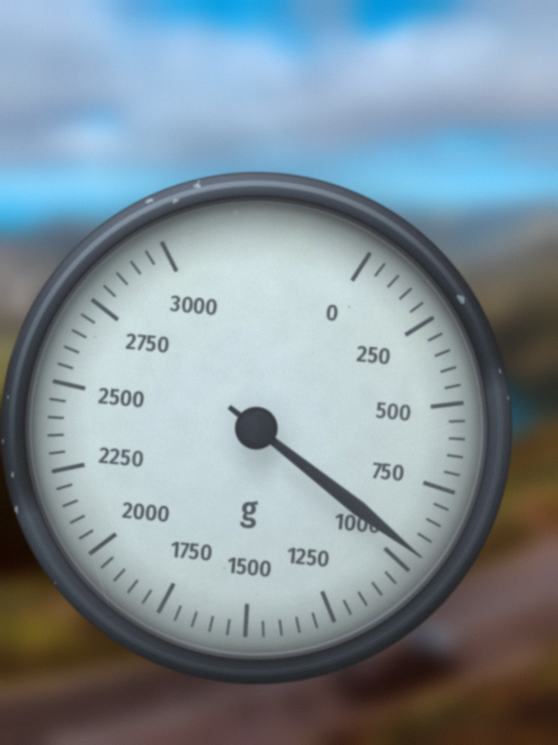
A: g 950
